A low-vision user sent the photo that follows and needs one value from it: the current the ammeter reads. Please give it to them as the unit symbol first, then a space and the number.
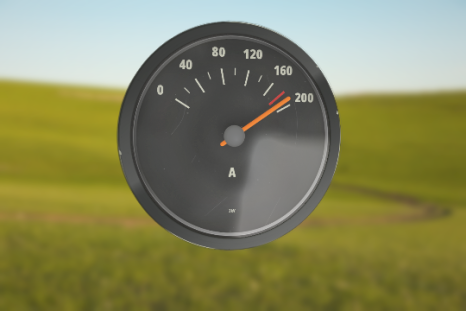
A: A 190
